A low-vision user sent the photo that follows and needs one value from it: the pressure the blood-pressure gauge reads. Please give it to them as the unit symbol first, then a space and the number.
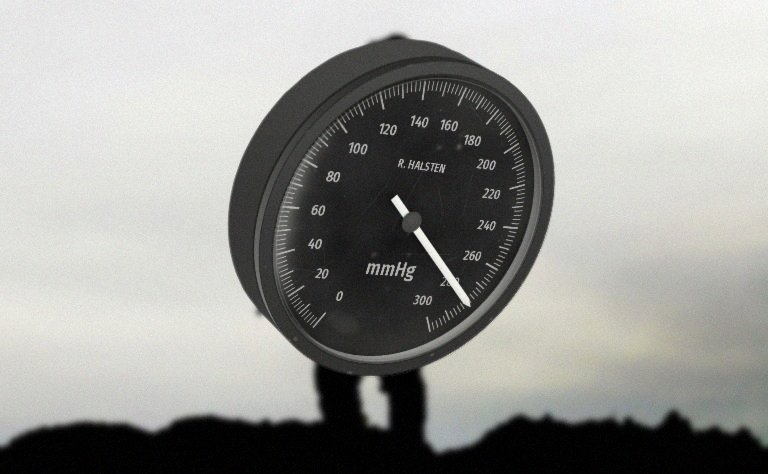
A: mmHg 280
